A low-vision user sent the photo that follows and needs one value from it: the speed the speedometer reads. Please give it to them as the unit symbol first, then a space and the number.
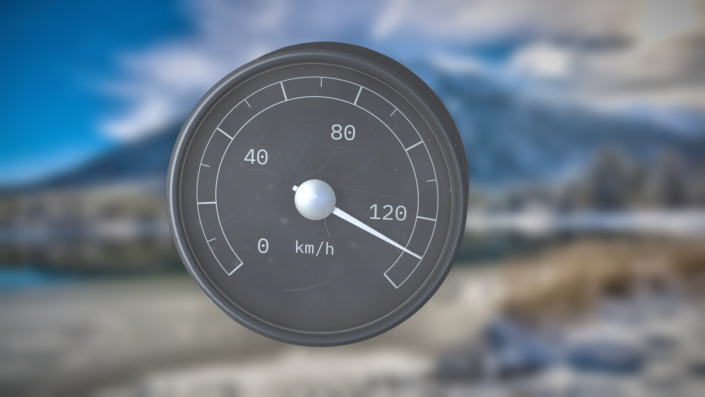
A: km/h 130
